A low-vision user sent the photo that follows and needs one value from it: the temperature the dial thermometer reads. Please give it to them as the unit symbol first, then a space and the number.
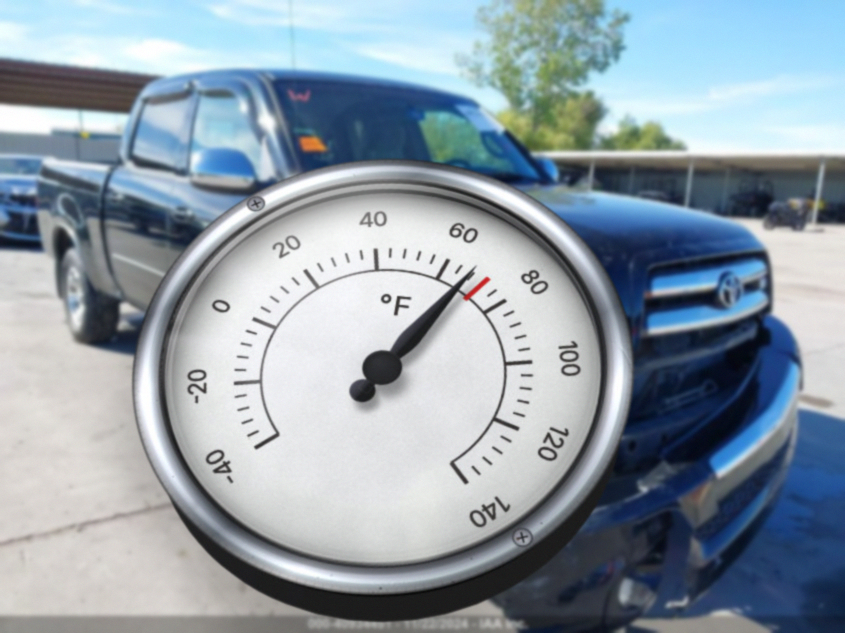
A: °F 68
